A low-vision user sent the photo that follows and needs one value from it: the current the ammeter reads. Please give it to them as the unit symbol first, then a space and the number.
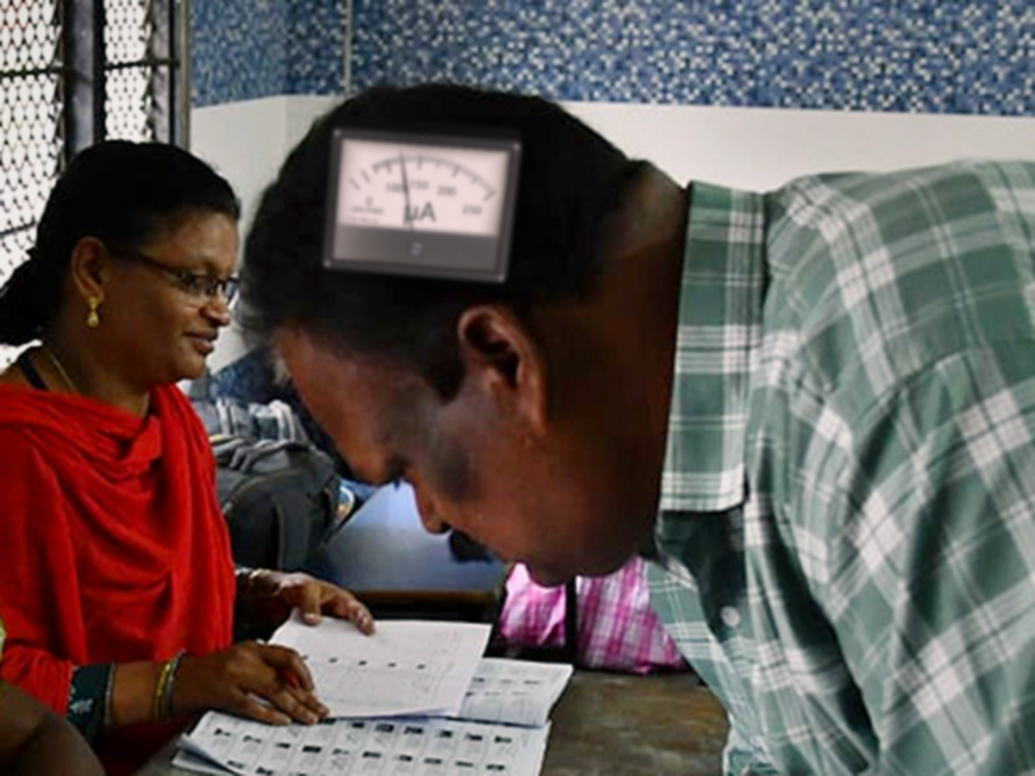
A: µA 125
